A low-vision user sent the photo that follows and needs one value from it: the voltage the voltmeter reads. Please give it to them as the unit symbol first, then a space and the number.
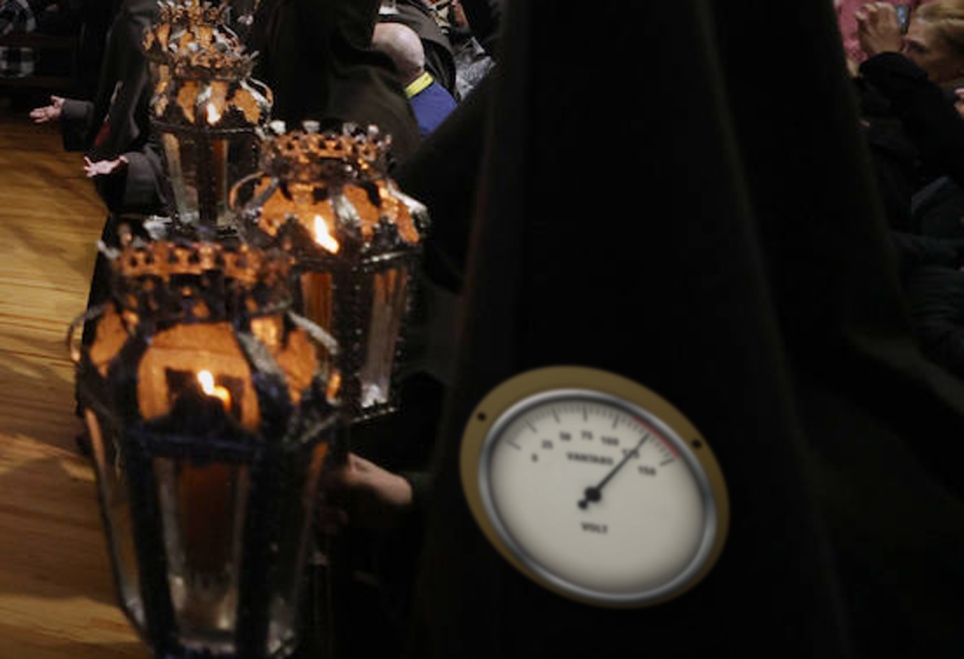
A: V 125
